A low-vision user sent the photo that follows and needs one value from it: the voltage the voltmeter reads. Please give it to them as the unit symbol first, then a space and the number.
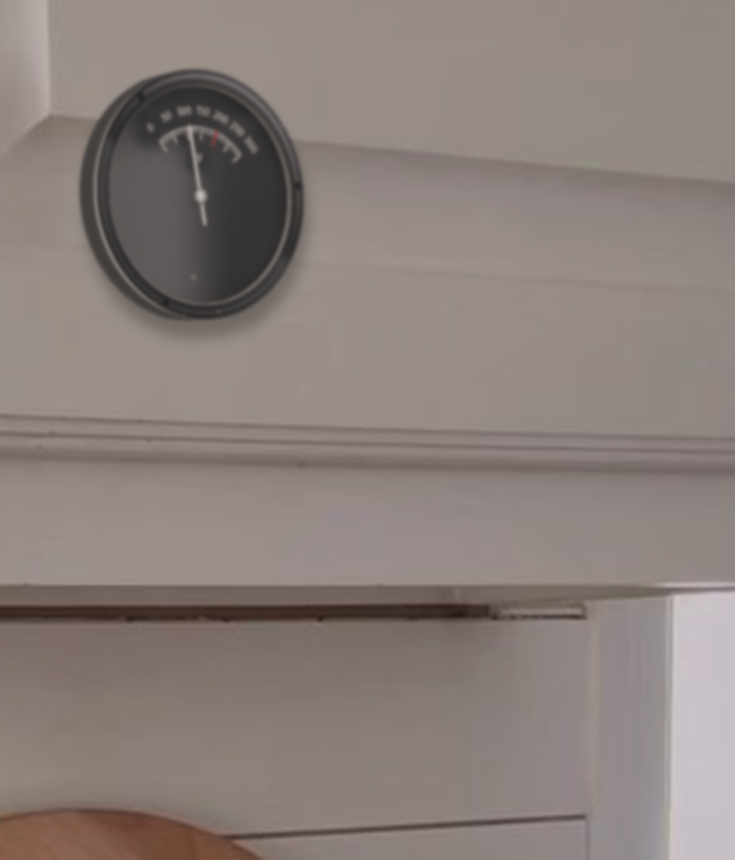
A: V 100
